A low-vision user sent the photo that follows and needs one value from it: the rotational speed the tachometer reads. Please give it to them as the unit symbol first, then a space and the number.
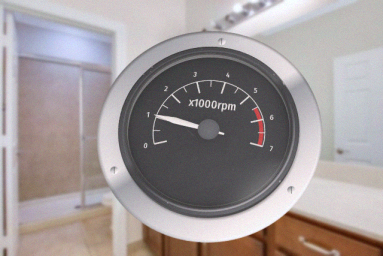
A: rpm 1000
